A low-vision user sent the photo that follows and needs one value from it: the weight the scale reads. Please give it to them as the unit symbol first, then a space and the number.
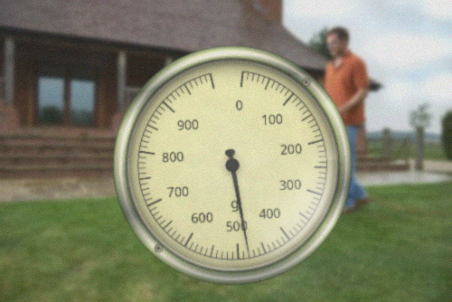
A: g 480
